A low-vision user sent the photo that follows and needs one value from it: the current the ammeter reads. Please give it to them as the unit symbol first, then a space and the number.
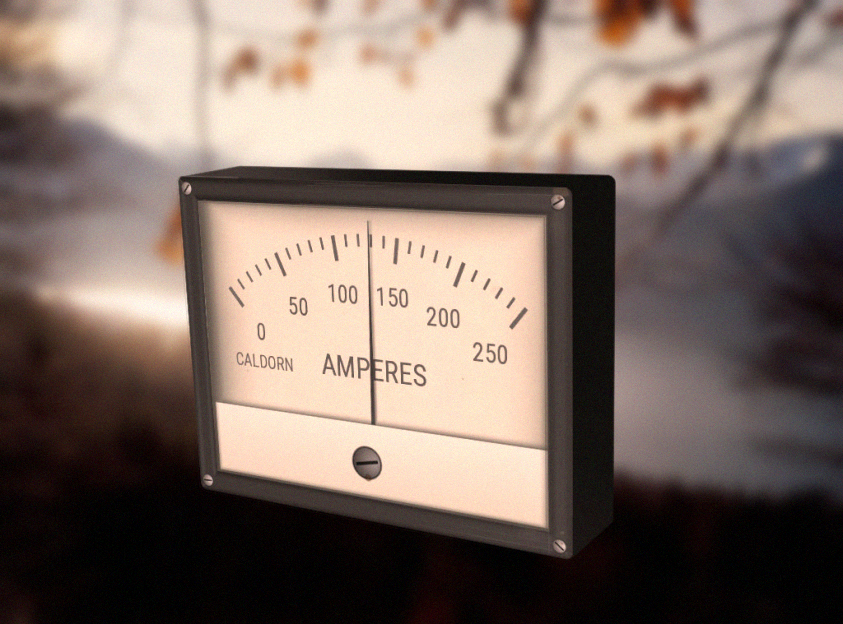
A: A 130
